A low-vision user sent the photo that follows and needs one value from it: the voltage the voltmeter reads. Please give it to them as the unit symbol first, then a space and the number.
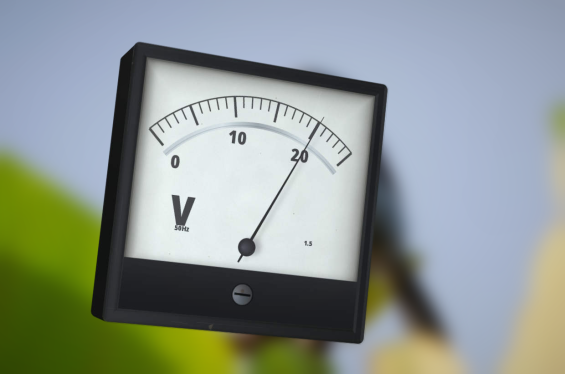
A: V 20
